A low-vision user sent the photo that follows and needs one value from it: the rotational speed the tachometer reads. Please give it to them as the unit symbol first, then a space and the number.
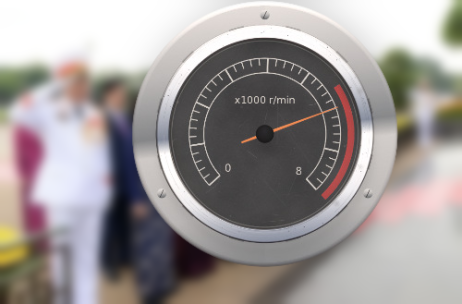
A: rpm 6000
